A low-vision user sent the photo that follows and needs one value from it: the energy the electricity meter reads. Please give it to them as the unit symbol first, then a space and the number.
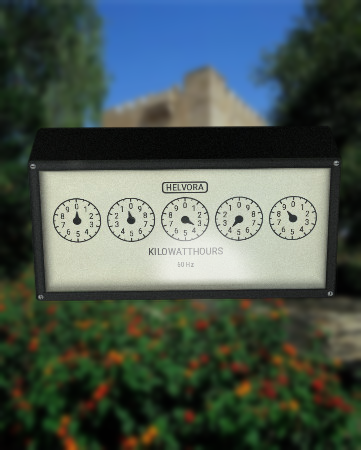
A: kWh 339
